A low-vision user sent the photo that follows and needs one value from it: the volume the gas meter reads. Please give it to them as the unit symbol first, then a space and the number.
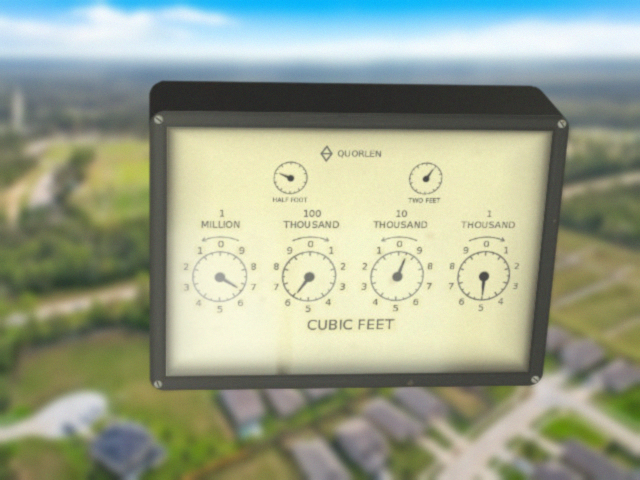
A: ft³ 659500
